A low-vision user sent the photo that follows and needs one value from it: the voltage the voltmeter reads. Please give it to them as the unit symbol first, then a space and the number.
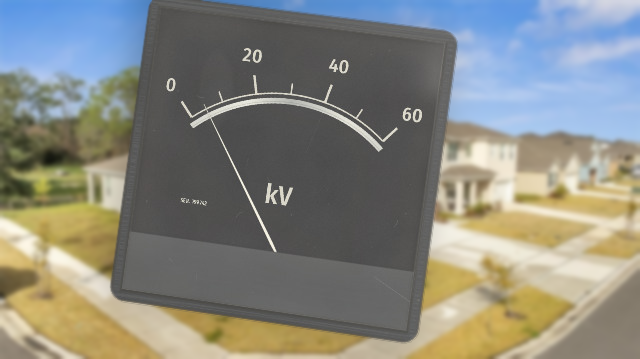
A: kV 5
